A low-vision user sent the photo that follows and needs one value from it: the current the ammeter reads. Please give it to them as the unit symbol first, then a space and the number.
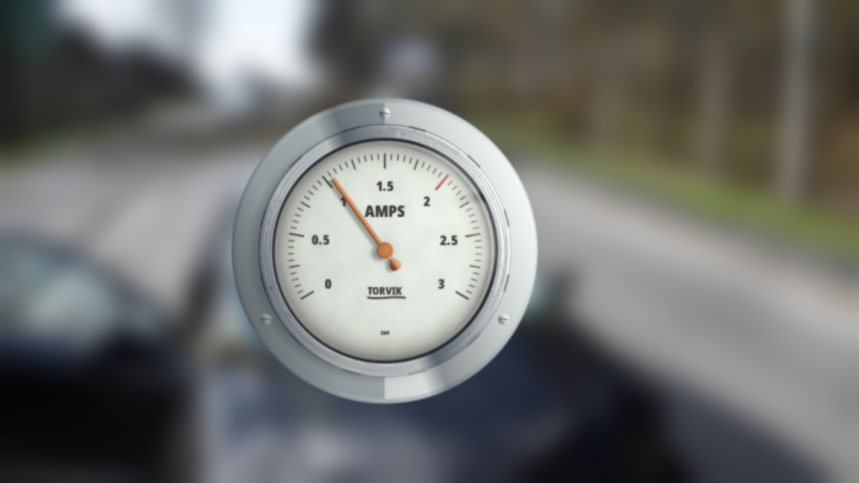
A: A 1.05
